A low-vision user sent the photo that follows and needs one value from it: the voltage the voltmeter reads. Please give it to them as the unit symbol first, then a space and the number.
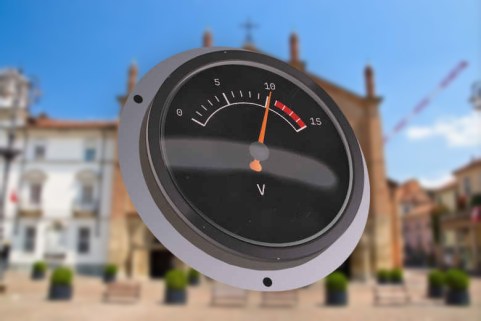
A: V 10
